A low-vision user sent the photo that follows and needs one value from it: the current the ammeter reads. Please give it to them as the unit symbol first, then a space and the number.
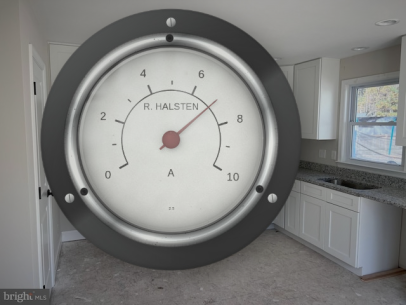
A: A 7
